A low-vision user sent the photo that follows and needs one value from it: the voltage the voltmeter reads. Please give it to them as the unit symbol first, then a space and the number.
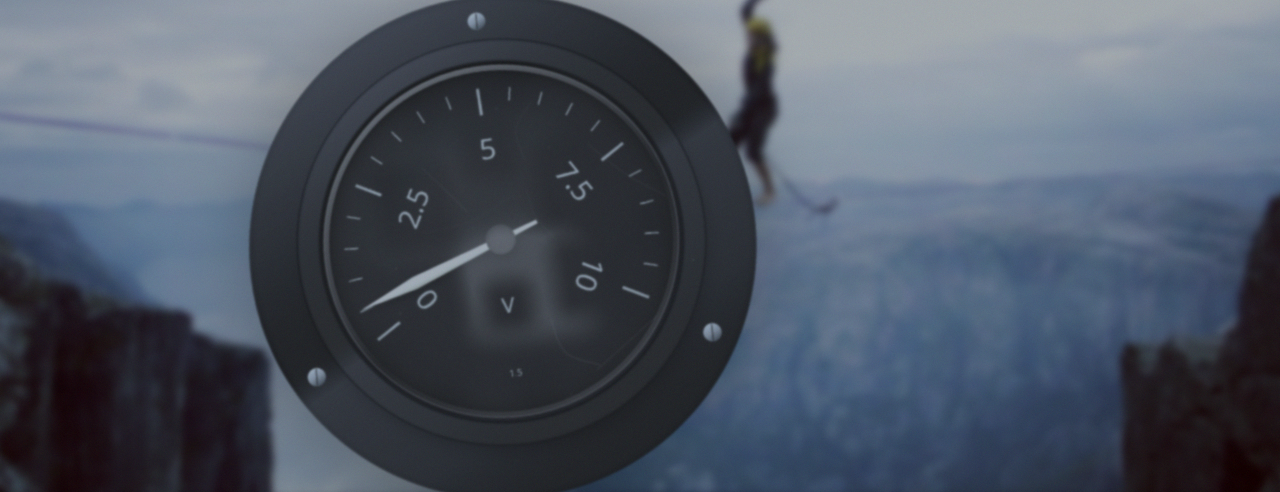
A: V 0.5
